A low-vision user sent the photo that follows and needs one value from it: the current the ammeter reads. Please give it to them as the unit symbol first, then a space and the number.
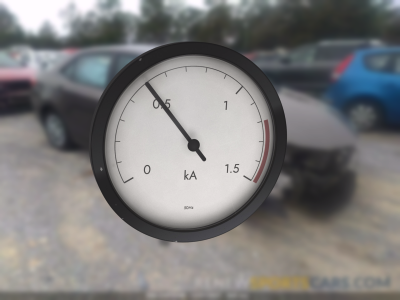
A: kA 0.5
